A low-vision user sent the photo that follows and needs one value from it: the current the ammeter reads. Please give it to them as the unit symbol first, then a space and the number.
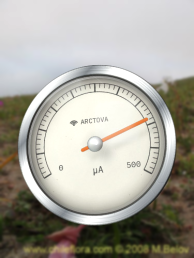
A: µA 390
